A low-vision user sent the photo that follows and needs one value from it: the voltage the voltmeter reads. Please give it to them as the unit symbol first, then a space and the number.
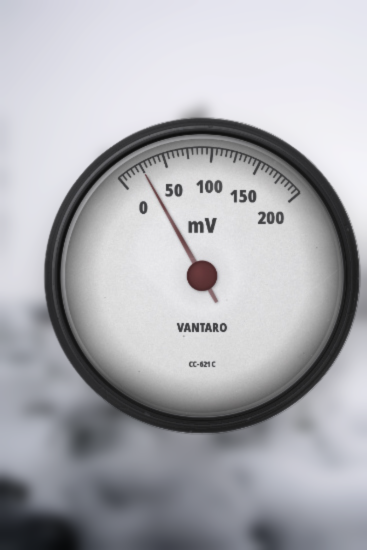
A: mV 25
